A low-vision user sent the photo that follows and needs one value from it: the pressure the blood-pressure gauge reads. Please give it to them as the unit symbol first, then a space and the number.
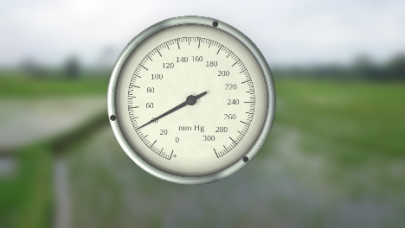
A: mmHg 40
